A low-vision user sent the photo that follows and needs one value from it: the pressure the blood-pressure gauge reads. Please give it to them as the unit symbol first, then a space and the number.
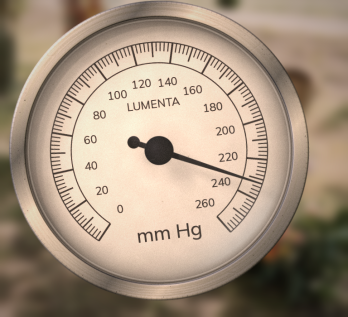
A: mmHg 232
